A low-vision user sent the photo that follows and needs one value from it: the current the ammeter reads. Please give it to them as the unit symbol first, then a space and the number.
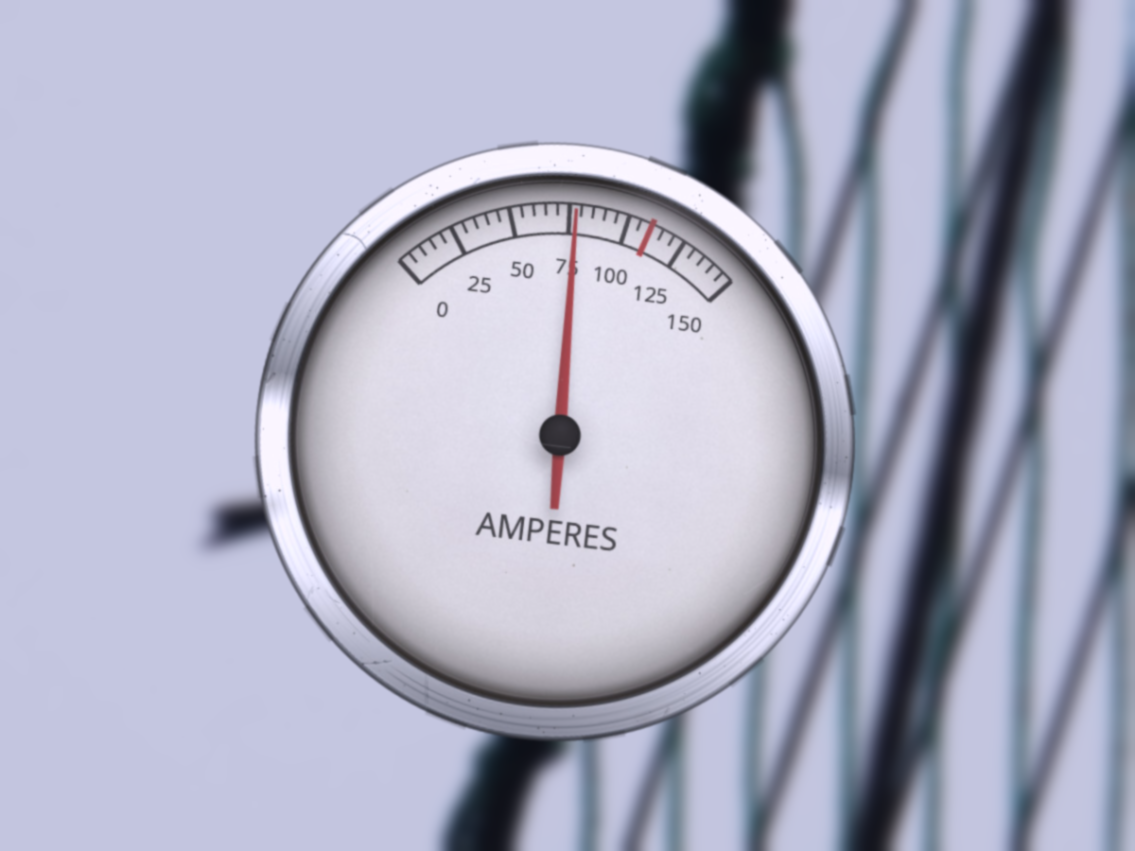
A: A 77.5
